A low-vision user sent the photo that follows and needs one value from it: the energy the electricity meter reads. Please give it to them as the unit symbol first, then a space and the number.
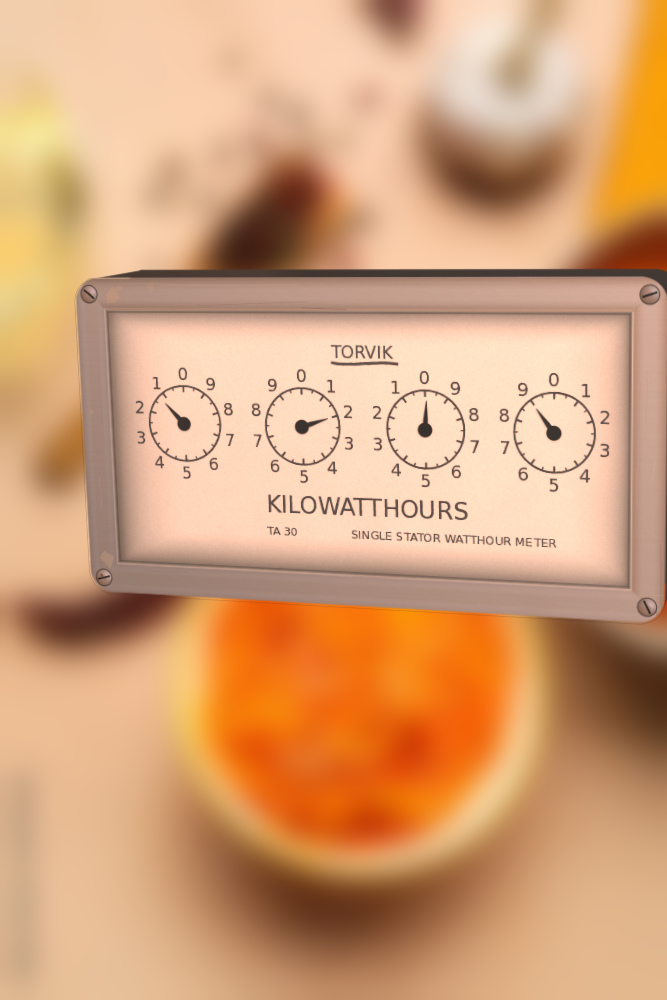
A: kWh 1199
